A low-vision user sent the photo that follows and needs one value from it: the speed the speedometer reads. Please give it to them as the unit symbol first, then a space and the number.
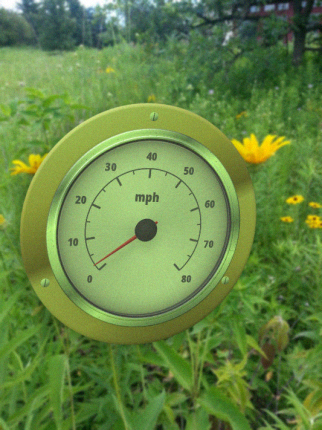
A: mph 2.5
